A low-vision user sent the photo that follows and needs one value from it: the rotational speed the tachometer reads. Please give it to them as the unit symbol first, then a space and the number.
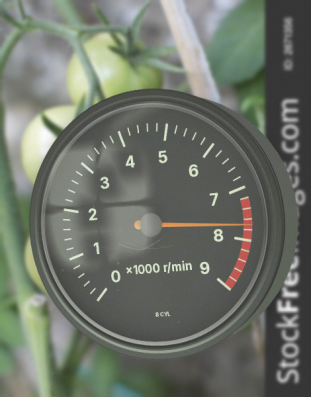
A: rpm 7700
